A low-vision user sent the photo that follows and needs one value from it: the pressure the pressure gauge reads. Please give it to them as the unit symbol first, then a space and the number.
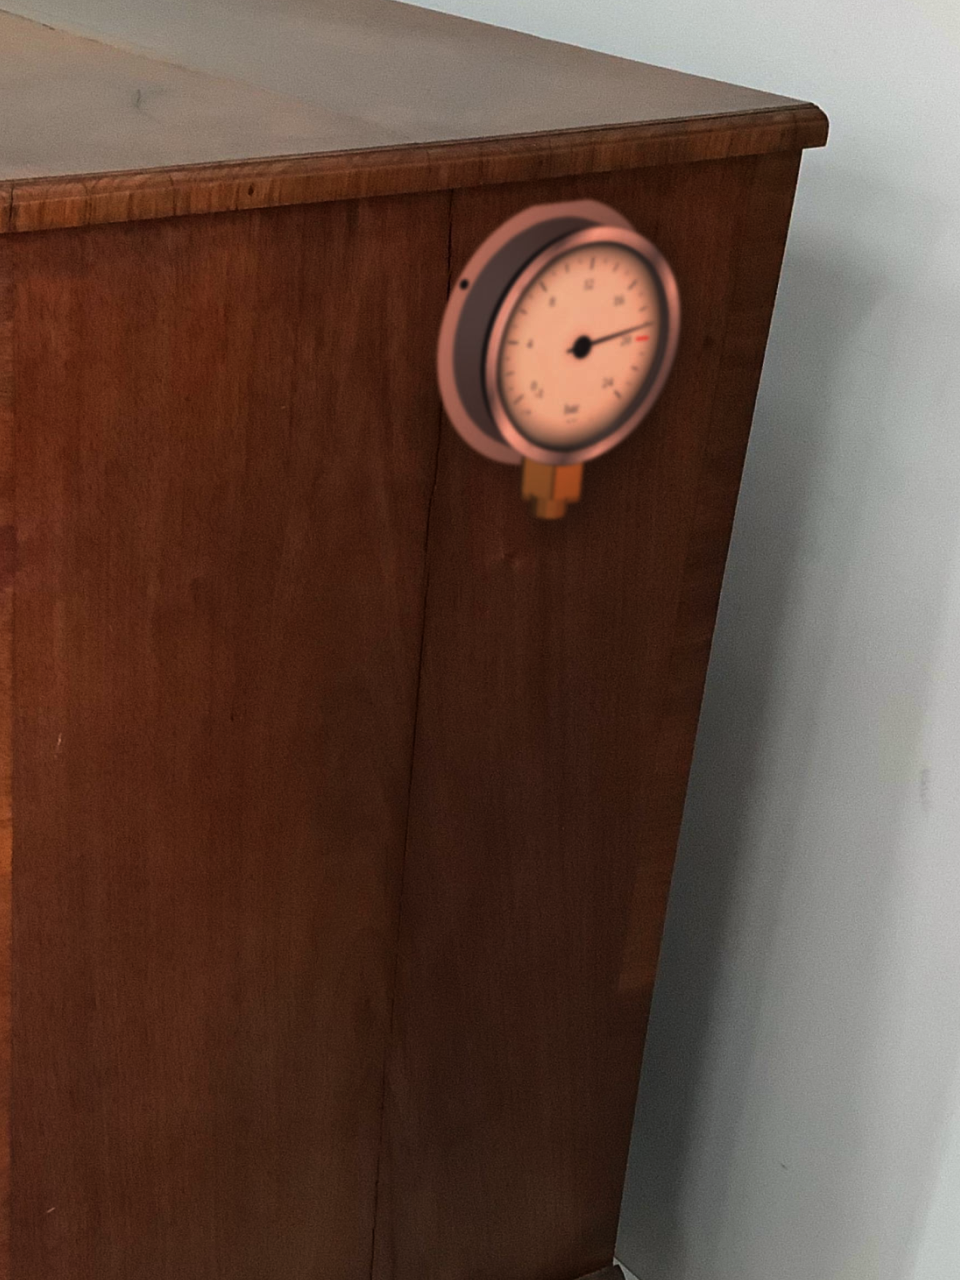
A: bar 19
